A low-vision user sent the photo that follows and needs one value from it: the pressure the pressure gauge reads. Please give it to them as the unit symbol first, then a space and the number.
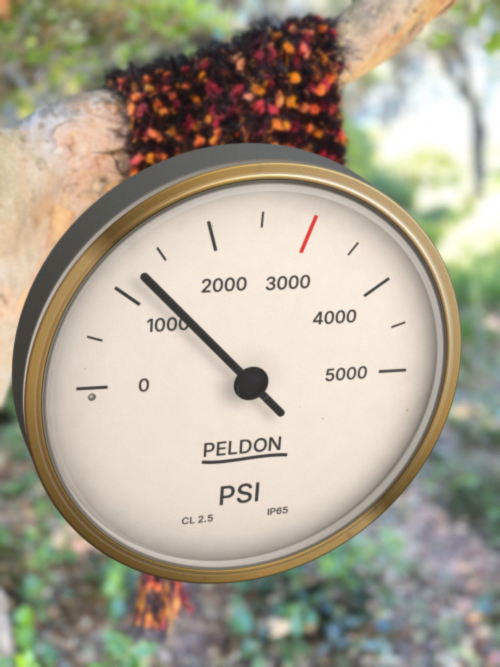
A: psi 1250
